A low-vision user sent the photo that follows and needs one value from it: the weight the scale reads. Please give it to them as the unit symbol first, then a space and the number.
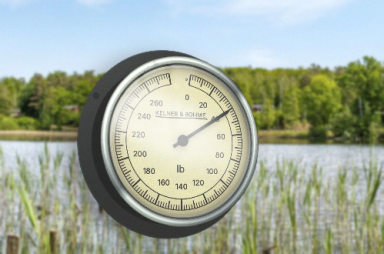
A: lb 40
